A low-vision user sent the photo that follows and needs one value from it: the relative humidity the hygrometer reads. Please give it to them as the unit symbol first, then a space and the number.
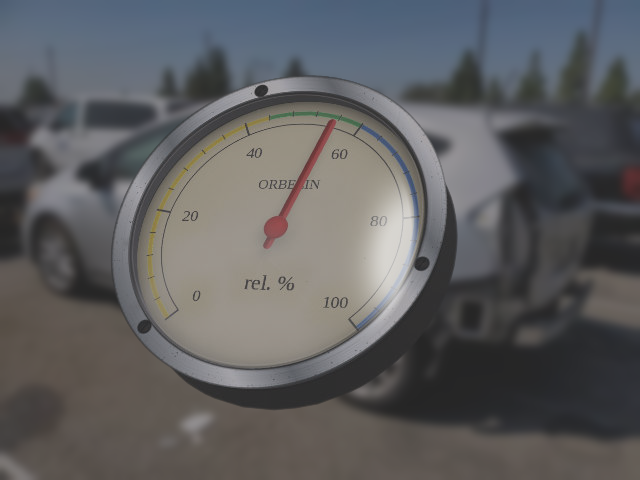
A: % 56
